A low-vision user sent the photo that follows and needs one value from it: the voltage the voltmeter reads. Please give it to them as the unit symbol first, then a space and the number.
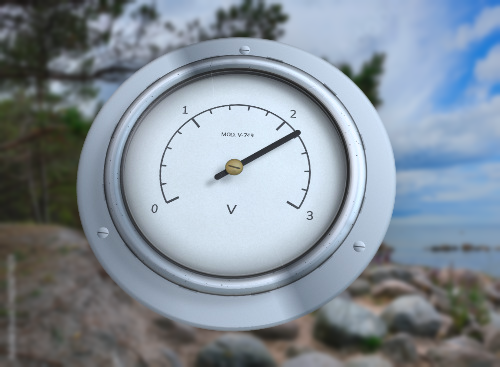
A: V 2.2
